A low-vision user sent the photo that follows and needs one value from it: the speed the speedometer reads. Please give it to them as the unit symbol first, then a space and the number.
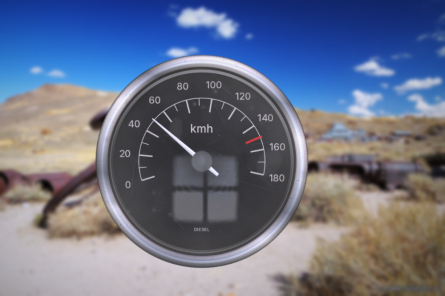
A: km/h 50
